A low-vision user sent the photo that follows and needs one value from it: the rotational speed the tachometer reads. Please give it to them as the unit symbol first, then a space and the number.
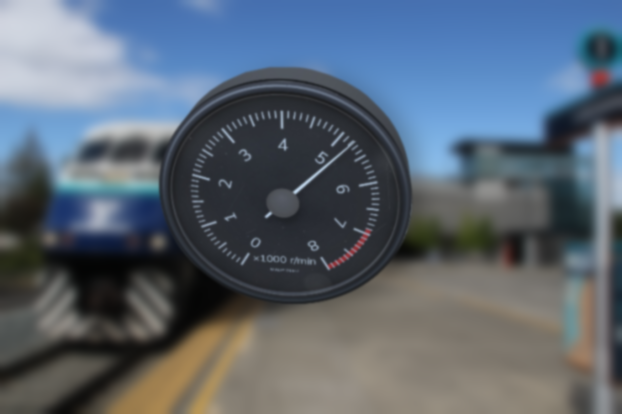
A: rpm 5200
